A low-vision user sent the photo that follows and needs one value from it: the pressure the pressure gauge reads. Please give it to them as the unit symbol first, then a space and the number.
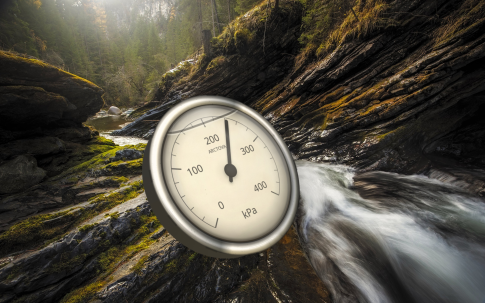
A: kPa 240
